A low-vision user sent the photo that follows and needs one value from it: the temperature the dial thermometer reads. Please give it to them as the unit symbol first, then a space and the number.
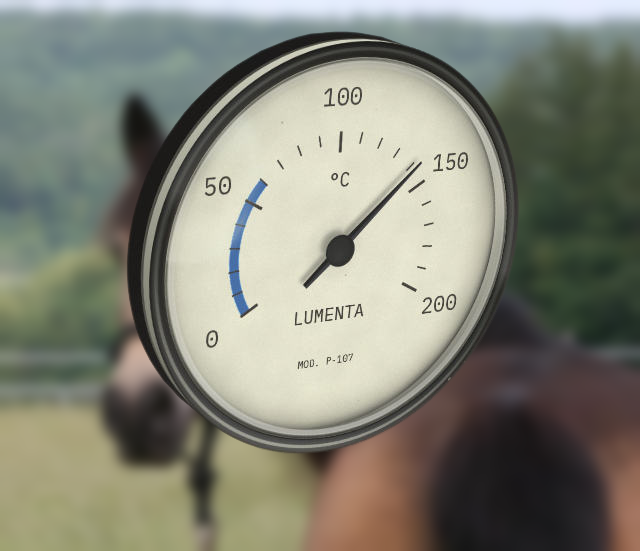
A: °C 140
